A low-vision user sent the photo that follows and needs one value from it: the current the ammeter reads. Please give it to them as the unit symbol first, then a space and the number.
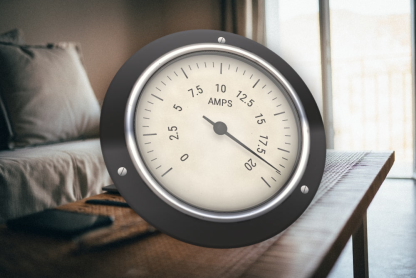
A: A 19
